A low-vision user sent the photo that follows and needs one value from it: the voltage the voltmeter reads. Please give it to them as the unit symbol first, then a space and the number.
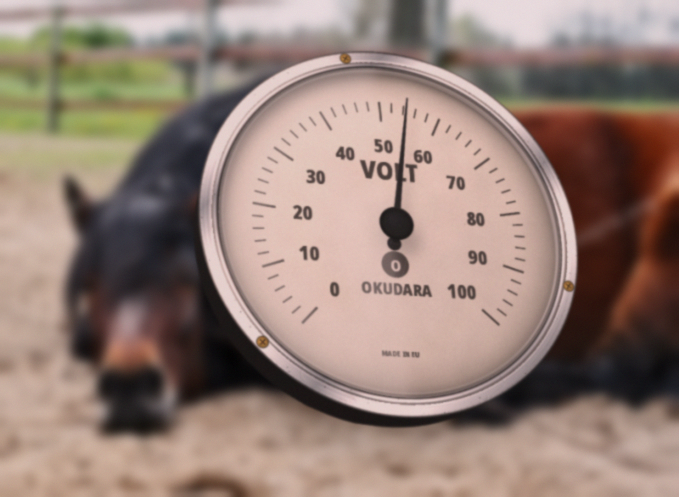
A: V 54
